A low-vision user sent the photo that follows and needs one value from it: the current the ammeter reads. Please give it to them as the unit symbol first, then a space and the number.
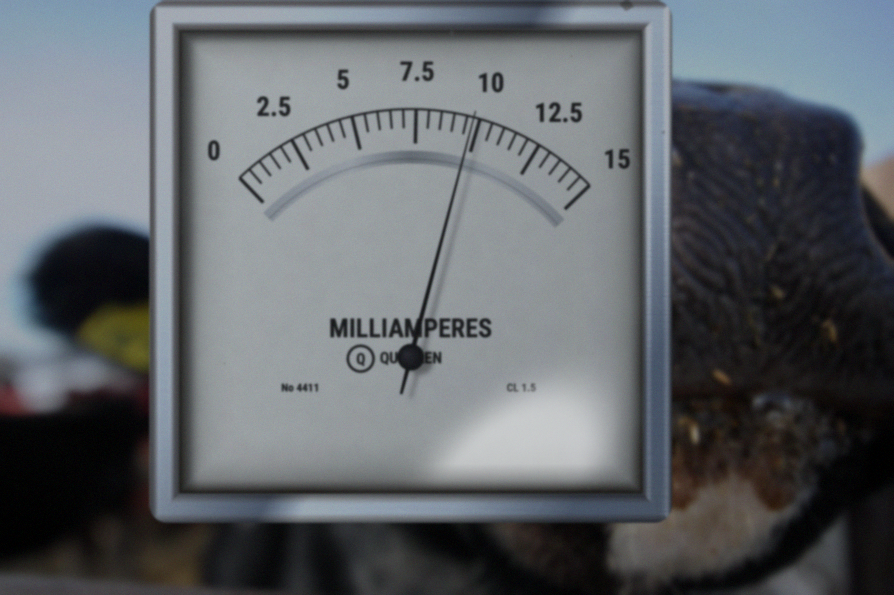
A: mA 9.75
